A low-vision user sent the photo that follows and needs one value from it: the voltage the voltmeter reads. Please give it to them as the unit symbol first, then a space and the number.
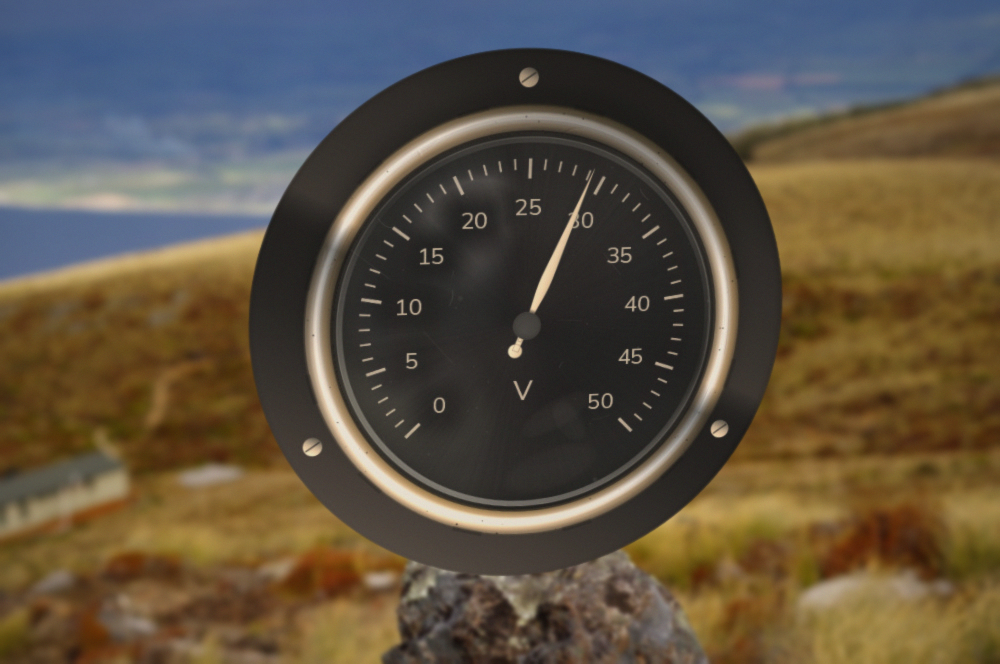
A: V 29
